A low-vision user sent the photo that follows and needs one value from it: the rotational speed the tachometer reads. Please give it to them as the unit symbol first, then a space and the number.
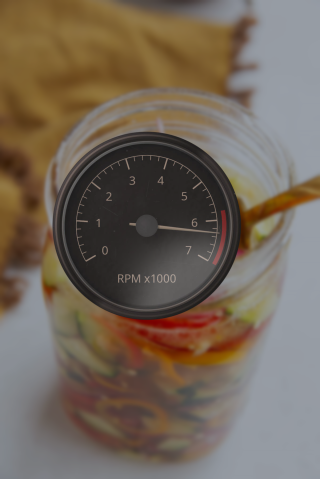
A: rpm 6300
